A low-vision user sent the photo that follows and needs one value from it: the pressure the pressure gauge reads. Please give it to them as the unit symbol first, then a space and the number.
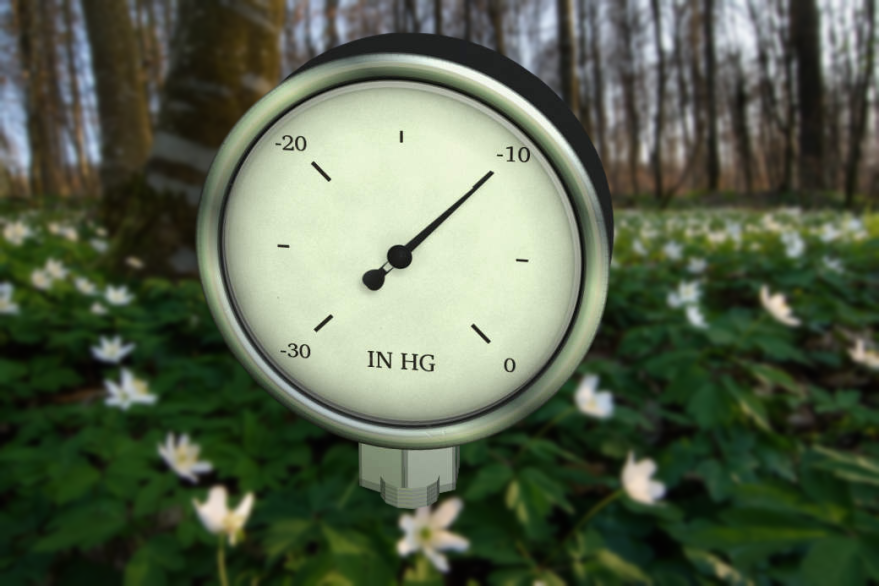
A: inHg -10
